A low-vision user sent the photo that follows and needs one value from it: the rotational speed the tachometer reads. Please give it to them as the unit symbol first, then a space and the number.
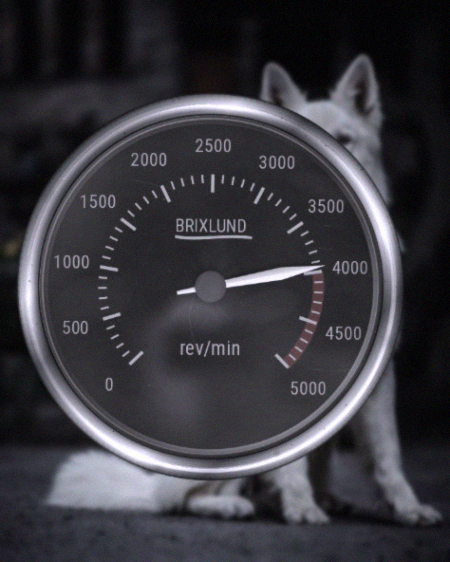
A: rpm 3950
